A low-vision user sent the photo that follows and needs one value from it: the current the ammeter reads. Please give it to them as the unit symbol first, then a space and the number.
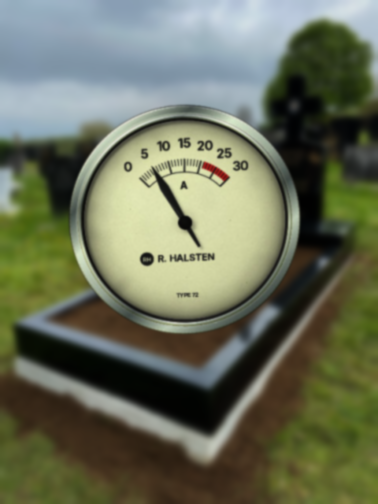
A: A 5
